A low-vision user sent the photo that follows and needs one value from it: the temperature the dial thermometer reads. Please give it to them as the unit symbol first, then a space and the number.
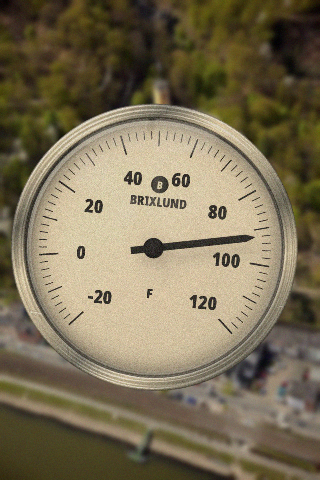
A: °F 92
